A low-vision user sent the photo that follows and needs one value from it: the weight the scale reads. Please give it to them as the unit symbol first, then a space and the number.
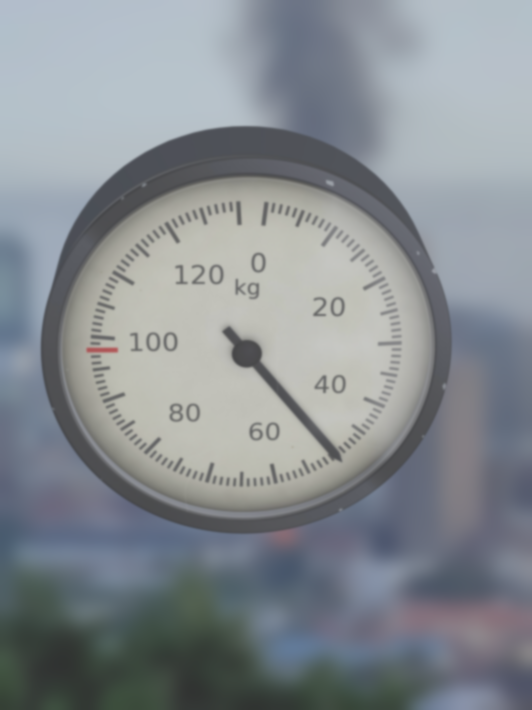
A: kg 50
